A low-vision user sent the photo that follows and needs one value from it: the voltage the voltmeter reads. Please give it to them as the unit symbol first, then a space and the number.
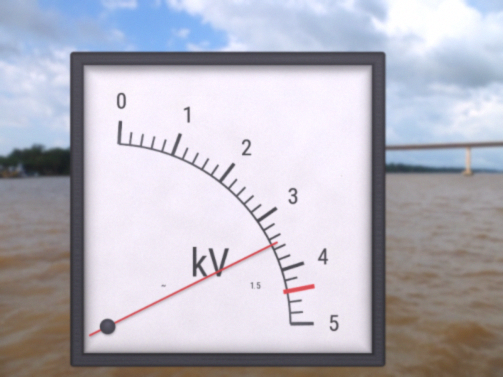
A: kV 3.5
